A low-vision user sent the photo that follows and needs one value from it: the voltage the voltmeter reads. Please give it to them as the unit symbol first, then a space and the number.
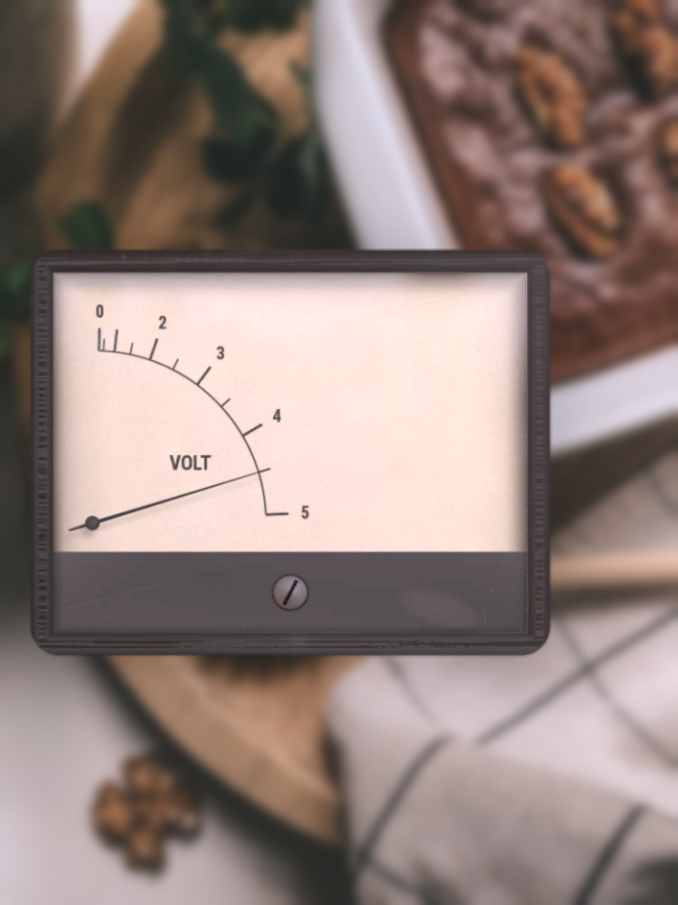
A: V 4.5
